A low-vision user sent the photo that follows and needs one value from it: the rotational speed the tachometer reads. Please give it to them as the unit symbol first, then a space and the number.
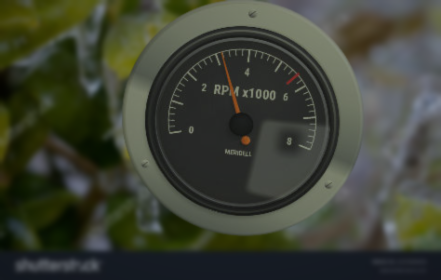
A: rpm 3200
